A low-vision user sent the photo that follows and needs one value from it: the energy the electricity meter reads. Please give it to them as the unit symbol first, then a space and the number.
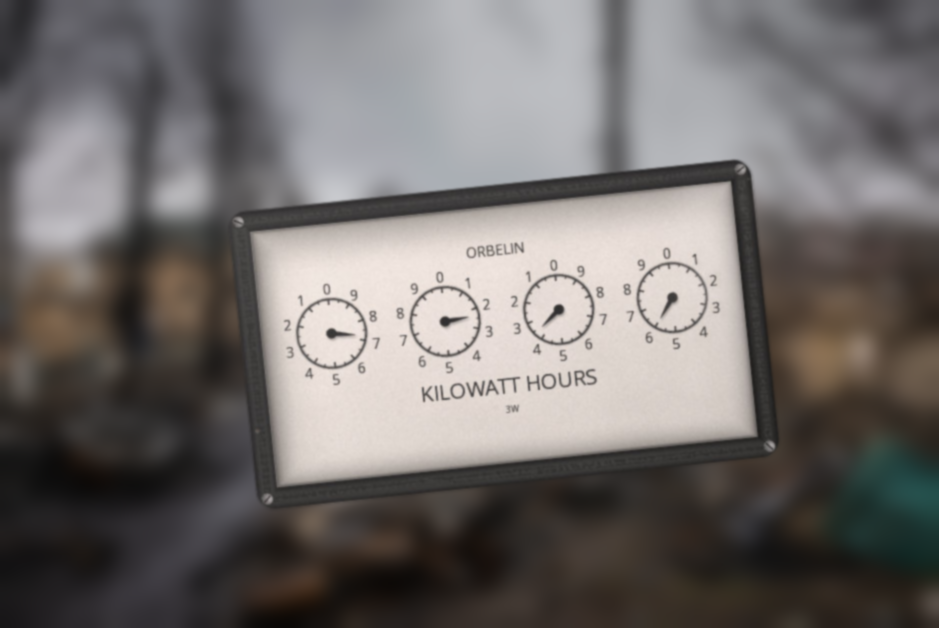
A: kWh 7236
